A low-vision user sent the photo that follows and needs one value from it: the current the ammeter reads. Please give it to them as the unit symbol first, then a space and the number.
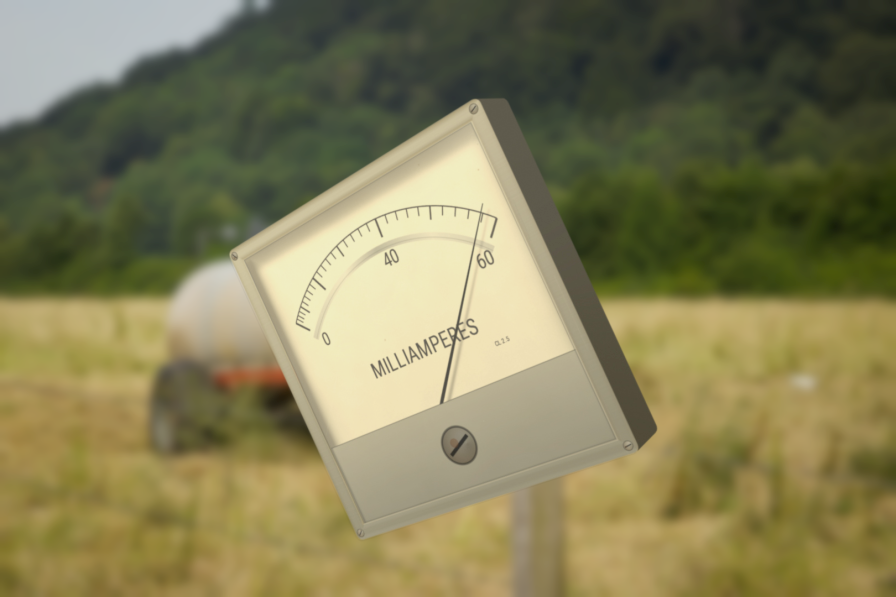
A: mA 58
